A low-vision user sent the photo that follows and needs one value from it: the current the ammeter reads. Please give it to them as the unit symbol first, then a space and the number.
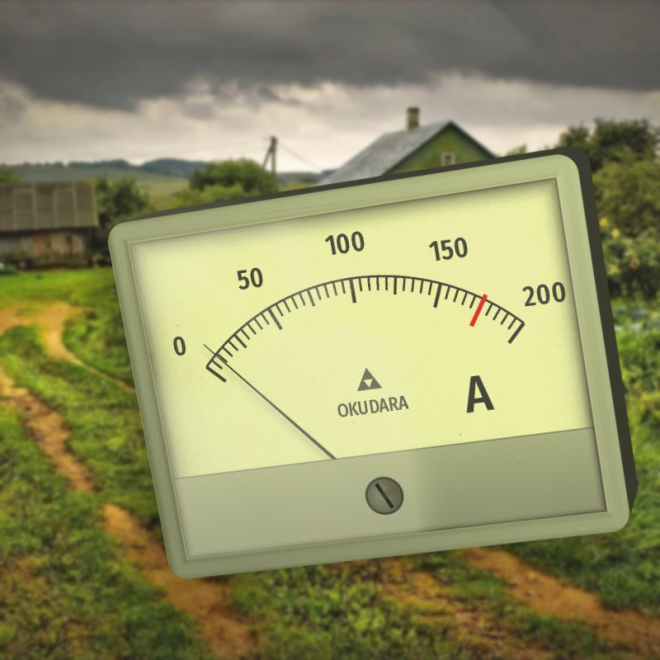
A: A 10
